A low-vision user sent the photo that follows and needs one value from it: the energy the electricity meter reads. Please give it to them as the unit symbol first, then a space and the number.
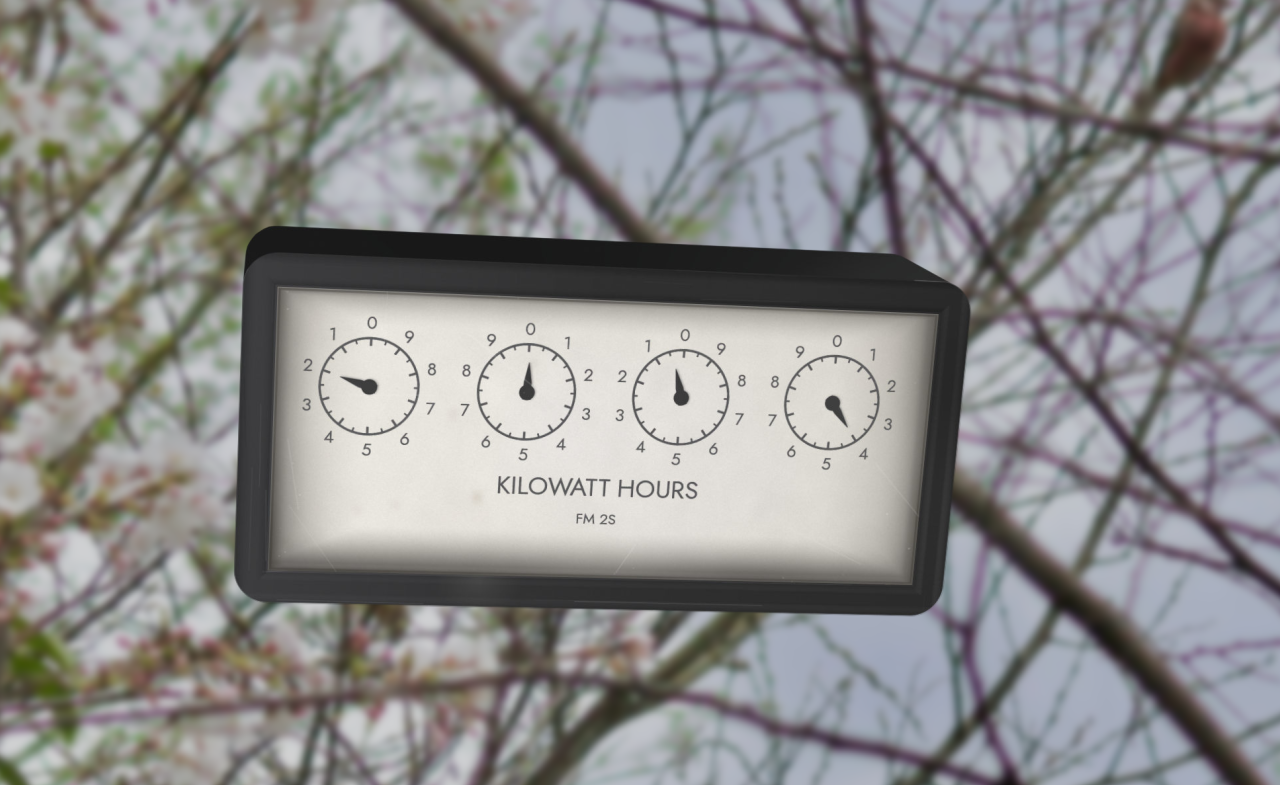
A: kWh 2004
